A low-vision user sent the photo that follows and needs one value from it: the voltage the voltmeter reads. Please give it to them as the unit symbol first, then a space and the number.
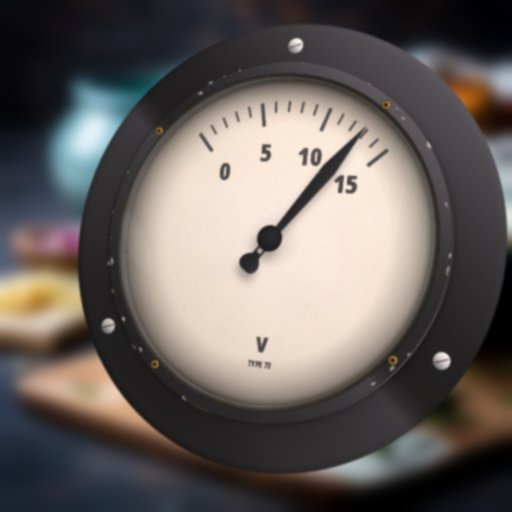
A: V 13
